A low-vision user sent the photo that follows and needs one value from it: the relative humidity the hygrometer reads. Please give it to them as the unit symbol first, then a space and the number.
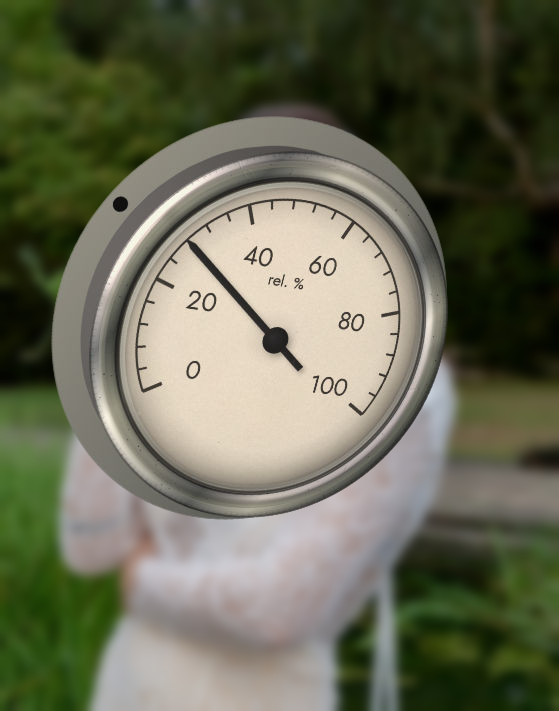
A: % 28
